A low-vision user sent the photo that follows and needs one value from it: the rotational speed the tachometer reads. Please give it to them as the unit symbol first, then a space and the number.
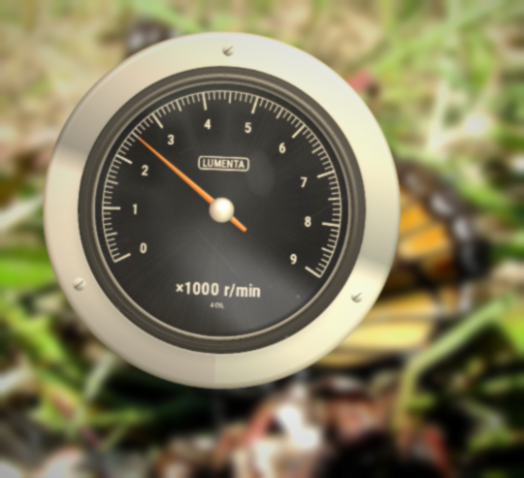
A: rpm 2500
